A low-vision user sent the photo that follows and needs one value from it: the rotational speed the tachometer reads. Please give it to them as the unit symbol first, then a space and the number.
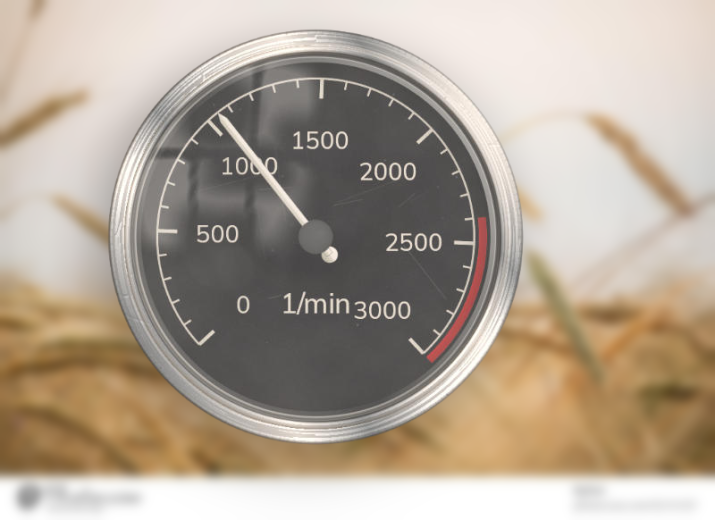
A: rpm 1050
